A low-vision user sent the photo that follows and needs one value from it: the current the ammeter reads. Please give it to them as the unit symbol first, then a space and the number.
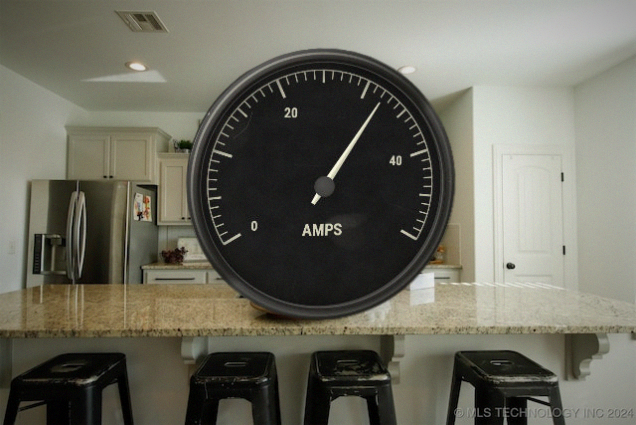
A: A 32
